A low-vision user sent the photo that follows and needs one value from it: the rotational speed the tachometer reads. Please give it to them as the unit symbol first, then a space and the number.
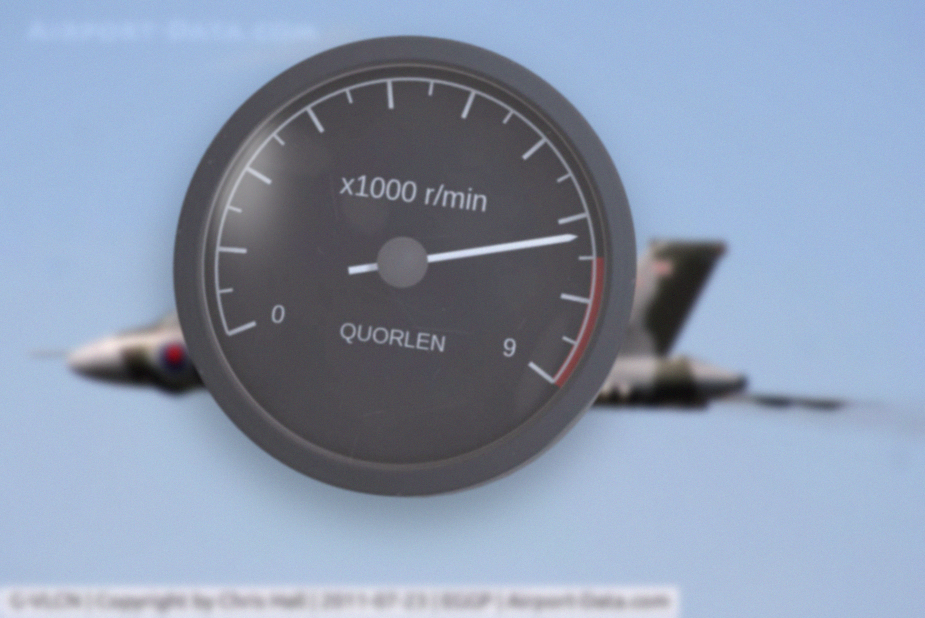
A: rpm 7250
